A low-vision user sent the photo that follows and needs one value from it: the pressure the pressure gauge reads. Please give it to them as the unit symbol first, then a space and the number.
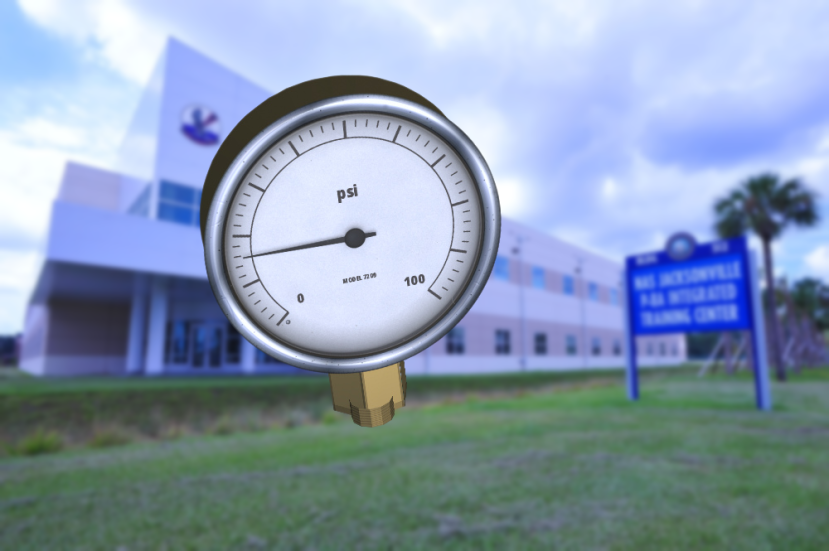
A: psi 16
